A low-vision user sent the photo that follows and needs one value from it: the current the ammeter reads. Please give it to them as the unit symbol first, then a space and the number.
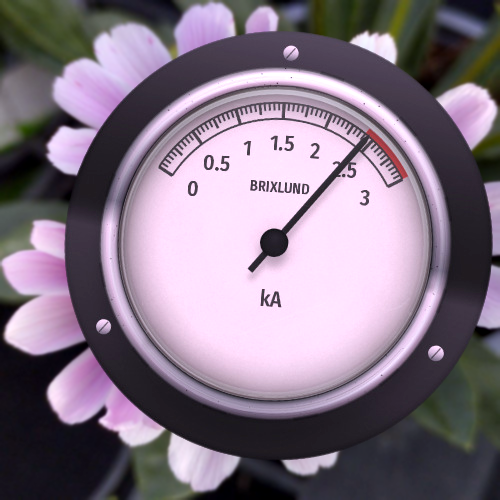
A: kA 2.45
